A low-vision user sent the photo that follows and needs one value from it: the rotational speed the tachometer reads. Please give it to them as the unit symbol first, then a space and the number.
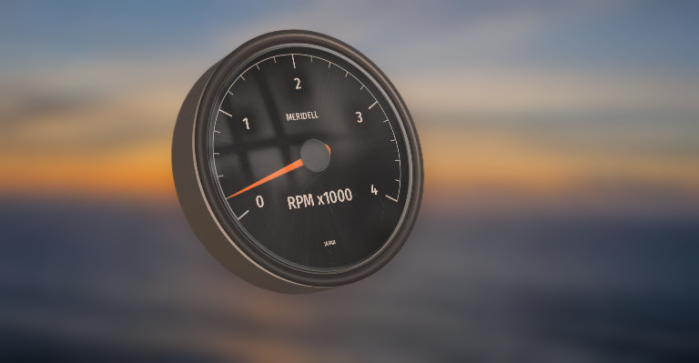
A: rpm 200
